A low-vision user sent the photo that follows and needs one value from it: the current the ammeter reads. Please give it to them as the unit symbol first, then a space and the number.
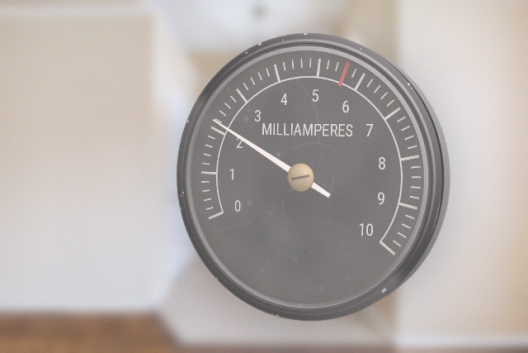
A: mA 2.2
